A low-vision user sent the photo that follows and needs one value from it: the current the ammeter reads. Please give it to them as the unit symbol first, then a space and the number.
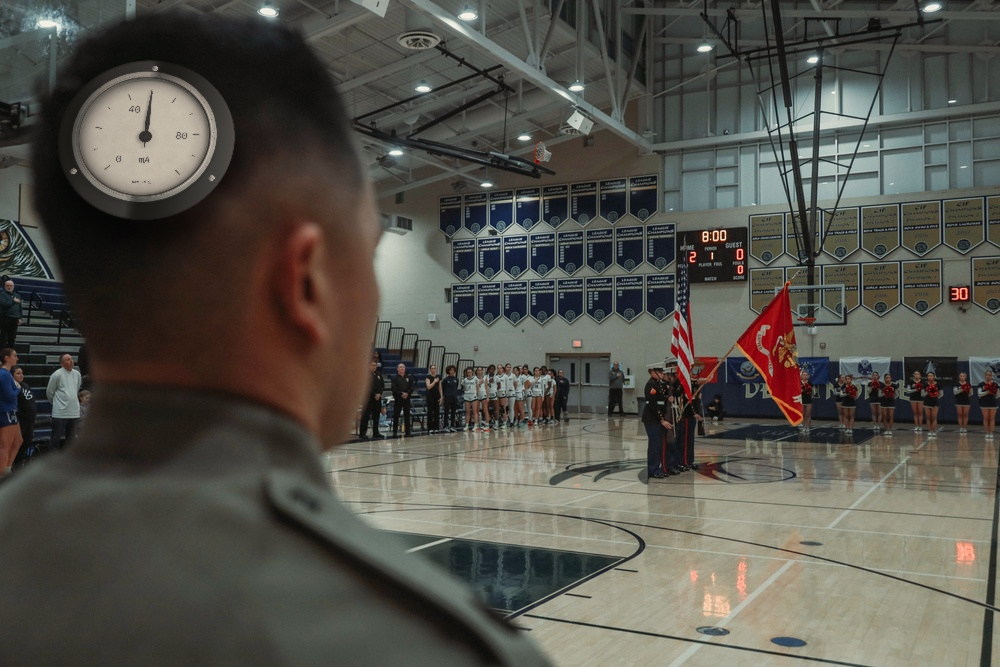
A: mA 50
